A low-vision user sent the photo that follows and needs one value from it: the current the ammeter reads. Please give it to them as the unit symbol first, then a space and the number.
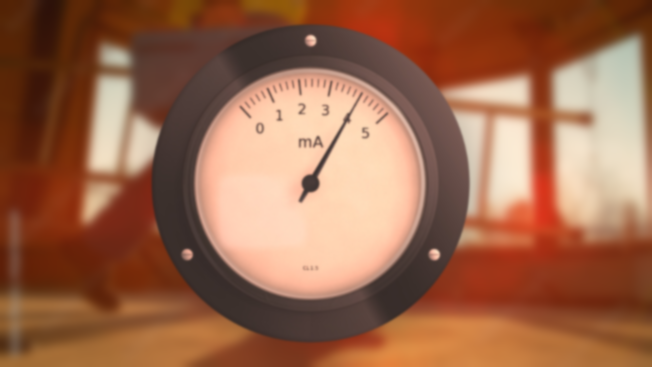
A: mA 4
